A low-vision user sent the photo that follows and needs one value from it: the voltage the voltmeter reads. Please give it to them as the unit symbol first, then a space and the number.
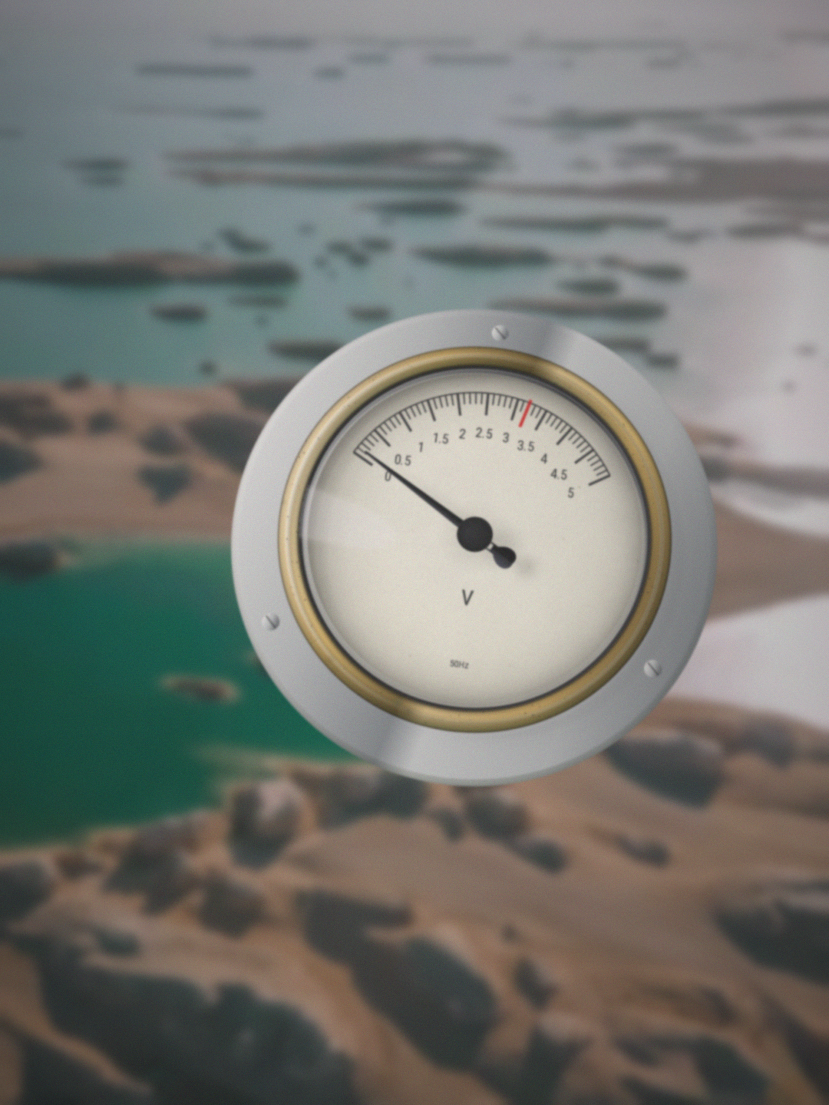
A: V 0.1
